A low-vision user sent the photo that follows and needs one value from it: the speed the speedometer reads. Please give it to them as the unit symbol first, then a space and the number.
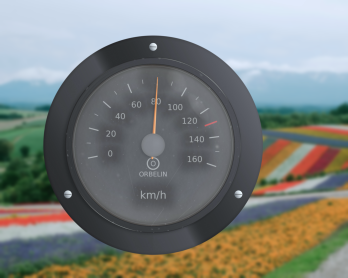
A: km/h 80
